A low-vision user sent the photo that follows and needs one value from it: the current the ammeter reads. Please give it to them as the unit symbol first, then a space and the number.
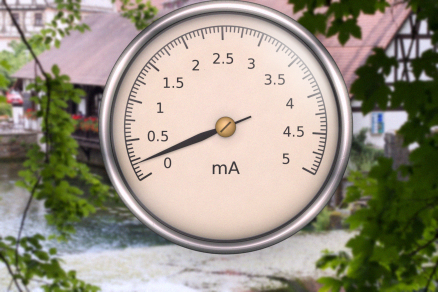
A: mA 0.2
